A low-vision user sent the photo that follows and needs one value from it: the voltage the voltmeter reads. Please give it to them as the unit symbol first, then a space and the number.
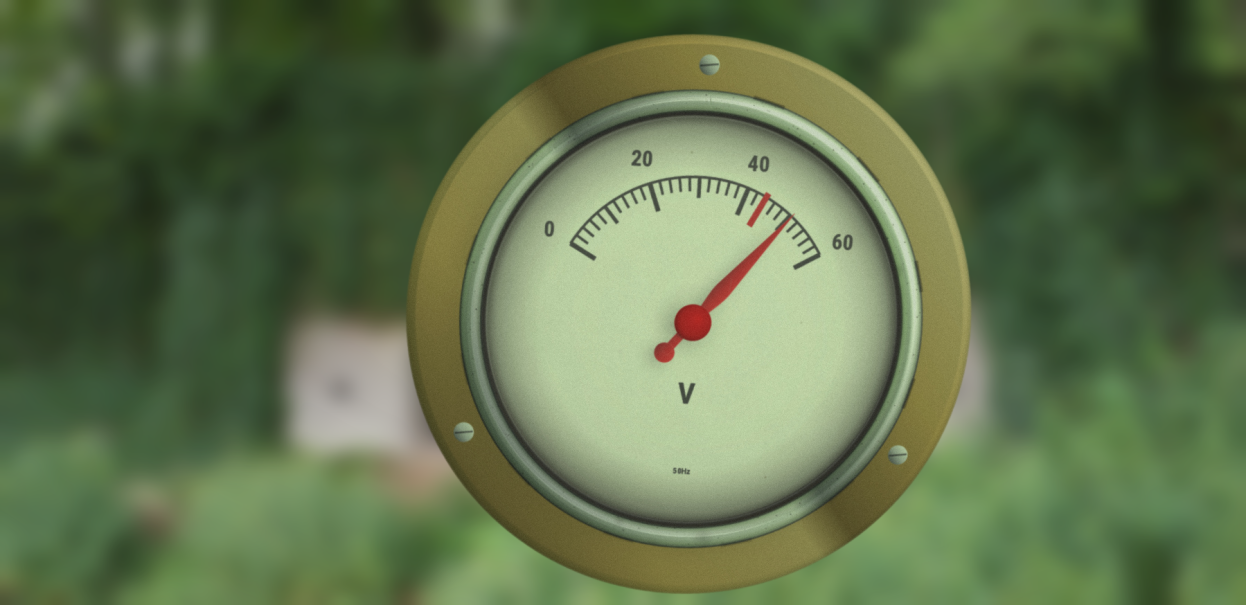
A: V 50
